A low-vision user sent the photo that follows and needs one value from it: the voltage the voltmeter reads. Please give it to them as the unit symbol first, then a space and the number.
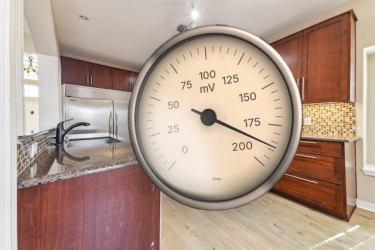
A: mV 187.5
